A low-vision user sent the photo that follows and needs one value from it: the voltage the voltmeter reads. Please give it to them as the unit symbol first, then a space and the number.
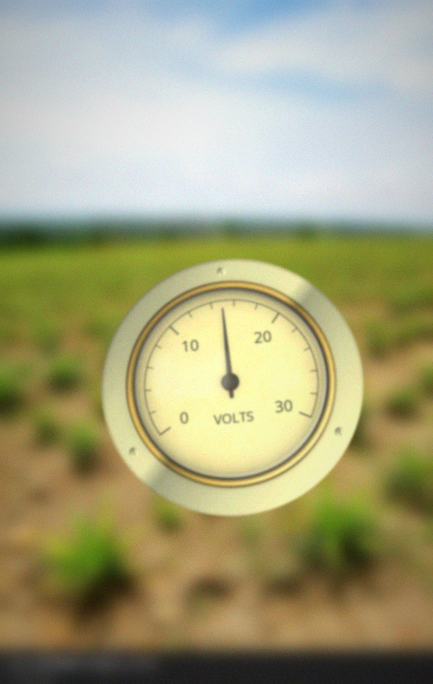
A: V 15
